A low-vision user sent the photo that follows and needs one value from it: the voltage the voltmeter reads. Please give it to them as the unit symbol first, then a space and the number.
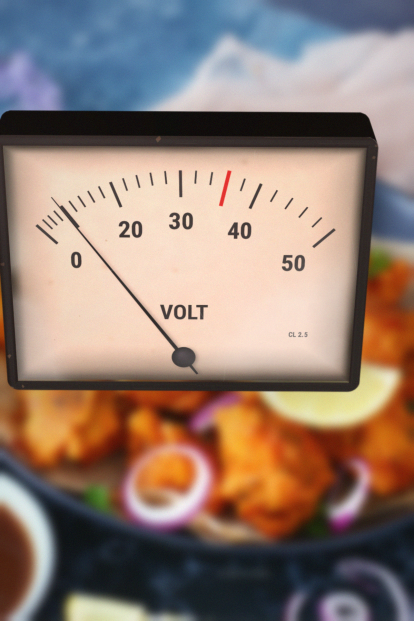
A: V 10
